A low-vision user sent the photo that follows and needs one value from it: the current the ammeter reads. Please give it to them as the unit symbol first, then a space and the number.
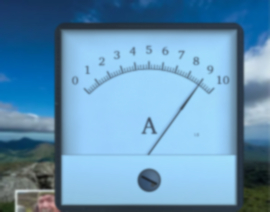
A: A 9
